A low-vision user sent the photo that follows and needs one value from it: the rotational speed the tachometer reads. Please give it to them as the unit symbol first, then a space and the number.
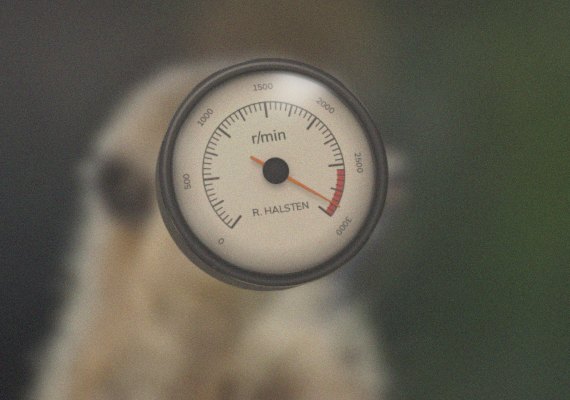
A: rpm 2900
